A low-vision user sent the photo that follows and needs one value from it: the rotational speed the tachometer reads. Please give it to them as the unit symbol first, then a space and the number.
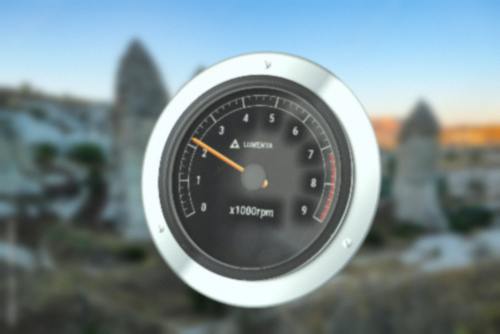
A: rpm 2200
